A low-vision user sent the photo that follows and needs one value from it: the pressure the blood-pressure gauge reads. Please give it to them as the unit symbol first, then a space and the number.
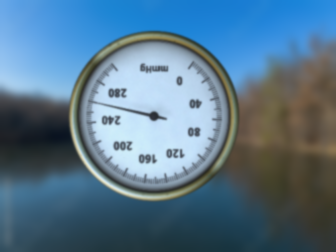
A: mmHg 260
